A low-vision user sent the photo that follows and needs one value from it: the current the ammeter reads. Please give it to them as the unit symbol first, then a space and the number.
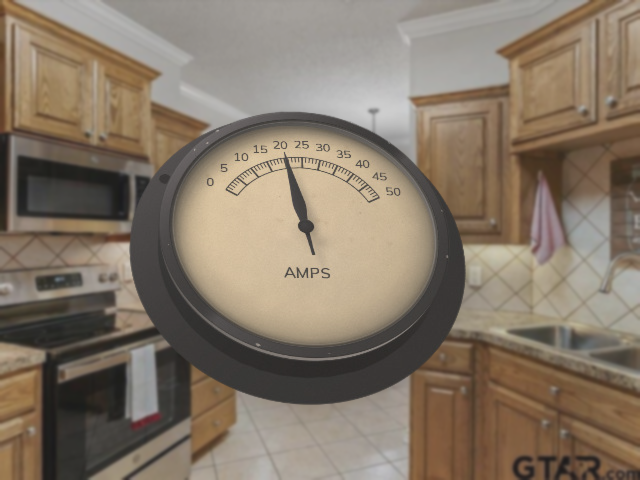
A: A 20
